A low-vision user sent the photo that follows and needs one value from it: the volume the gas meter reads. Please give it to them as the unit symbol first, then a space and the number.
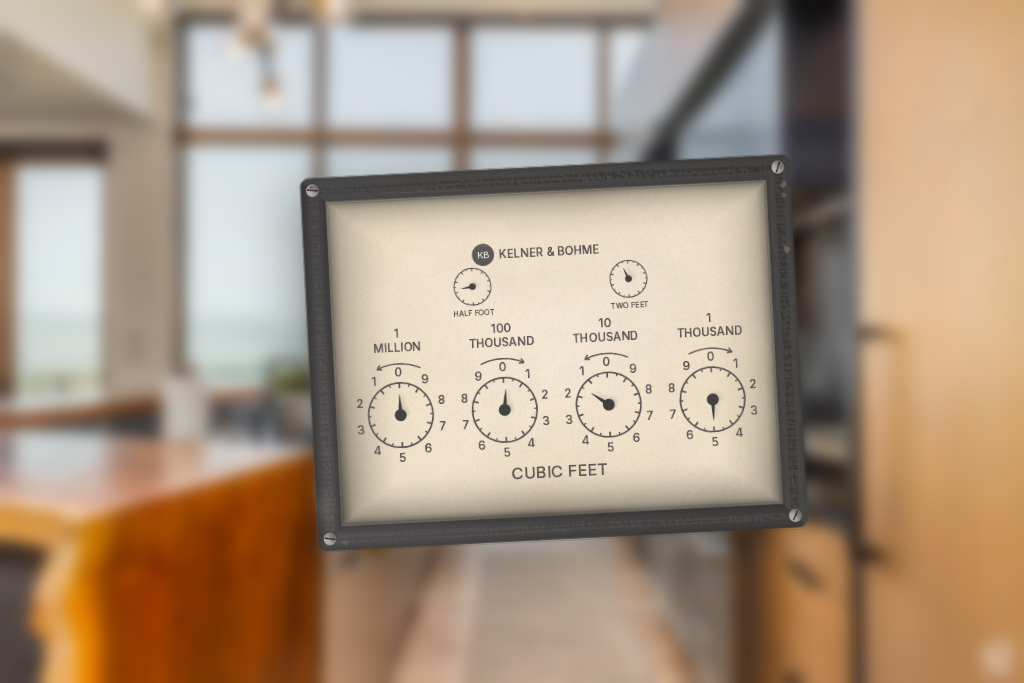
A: ft³ 1500
